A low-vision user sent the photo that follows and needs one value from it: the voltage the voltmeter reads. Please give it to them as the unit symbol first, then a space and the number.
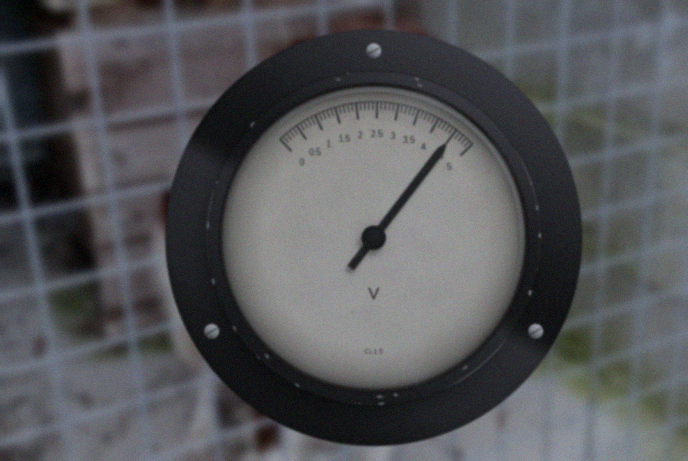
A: V 4.5
